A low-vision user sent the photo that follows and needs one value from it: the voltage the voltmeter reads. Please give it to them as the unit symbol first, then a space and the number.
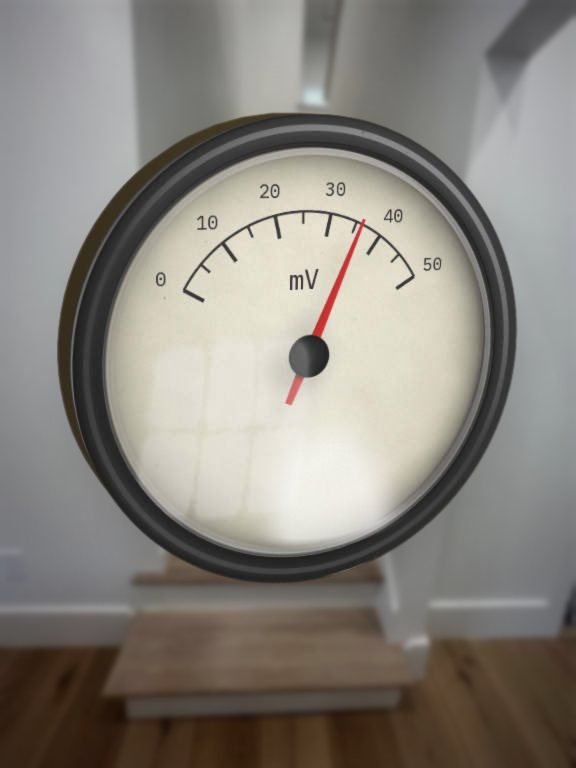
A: mV 35
